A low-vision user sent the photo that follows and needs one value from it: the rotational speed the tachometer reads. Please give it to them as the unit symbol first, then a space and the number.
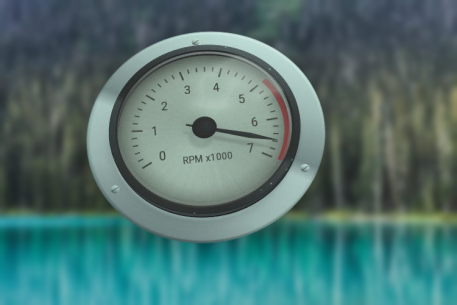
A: rpm 6600
